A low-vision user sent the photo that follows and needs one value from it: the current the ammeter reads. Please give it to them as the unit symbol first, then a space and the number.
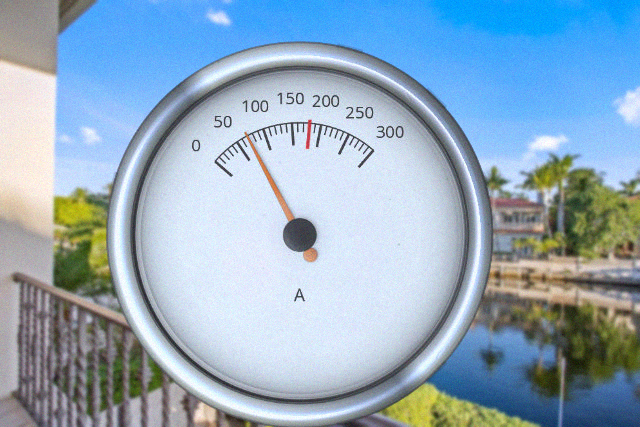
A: A 70
